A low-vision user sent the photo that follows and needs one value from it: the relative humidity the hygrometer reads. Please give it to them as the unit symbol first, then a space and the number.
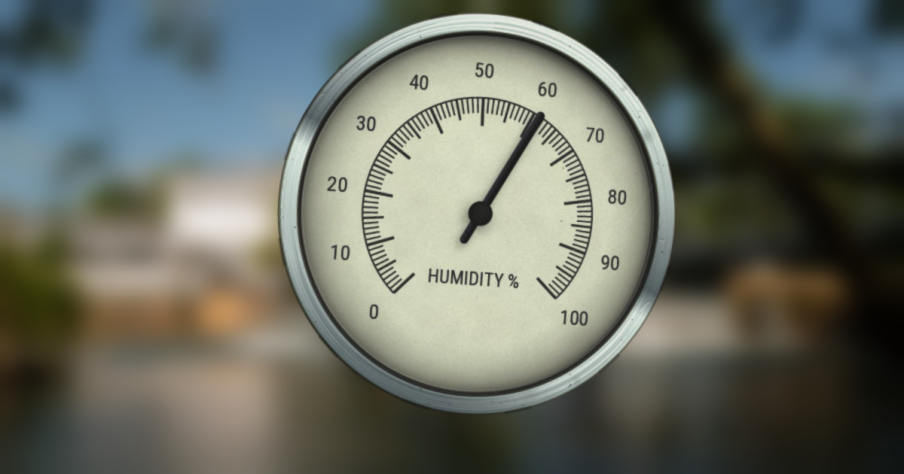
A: % 61
